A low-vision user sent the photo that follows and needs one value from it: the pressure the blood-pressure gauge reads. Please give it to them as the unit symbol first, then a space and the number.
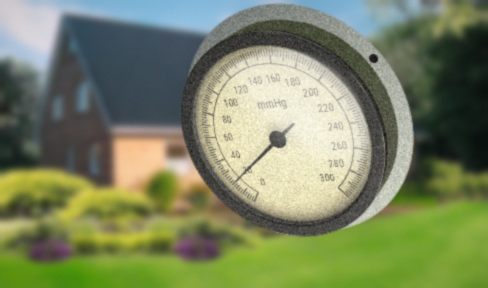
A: mmHg 20
